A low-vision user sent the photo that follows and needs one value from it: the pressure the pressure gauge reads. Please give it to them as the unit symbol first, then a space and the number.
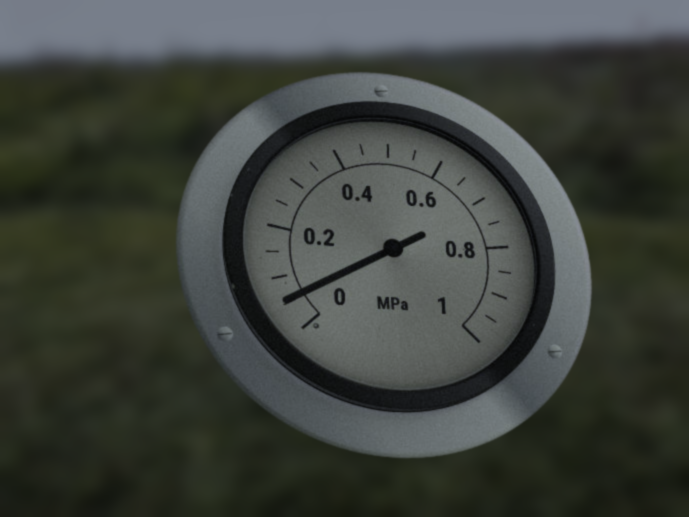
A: MPa 0.05
